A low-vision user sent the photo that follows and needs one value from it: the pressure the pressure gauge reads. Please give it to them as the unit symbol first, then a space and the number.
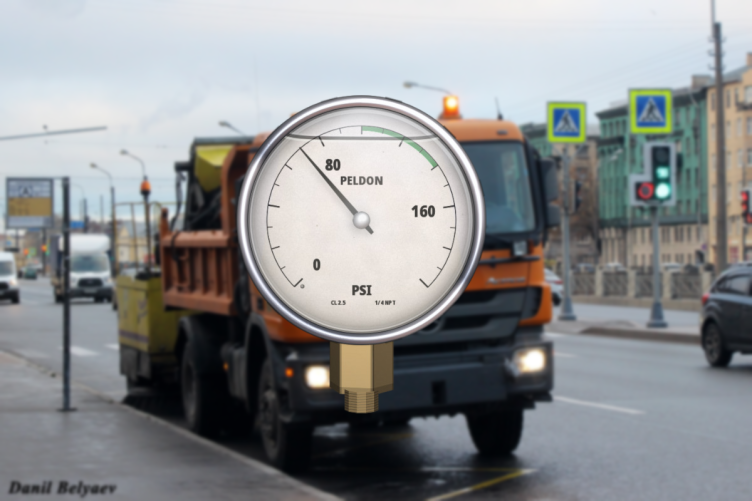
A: psi 70
